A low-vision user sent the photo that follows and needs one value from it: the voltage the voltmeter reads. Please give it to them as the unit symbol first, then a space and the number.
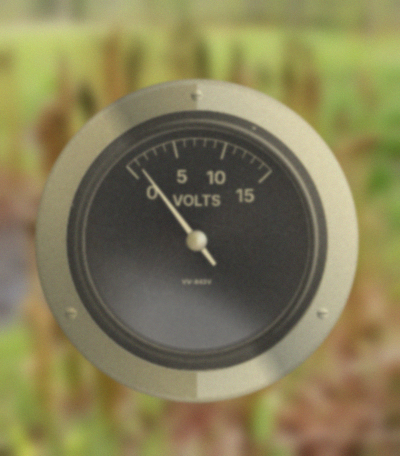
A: V 1
